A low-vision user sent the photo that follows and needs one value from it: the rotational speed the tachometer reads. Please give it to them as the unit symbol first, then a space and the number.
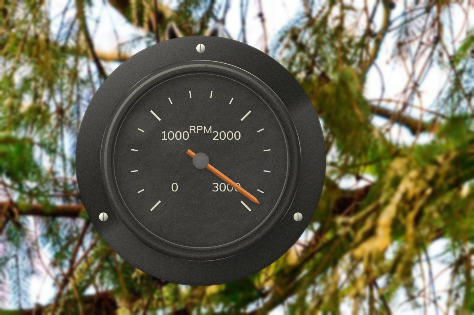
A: rpm 2900
